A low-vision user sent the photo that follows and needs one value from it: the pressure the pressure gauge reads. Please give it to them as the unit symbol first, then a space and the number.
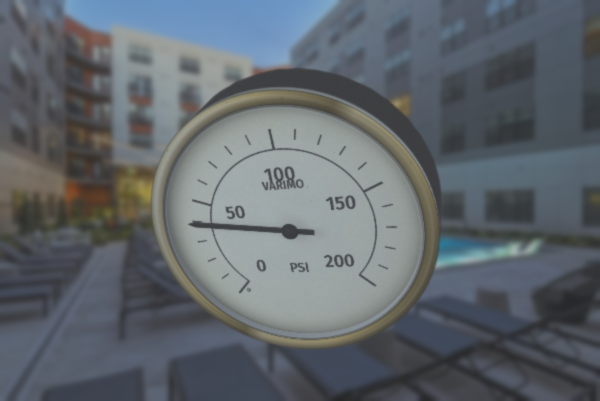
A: psi 40
